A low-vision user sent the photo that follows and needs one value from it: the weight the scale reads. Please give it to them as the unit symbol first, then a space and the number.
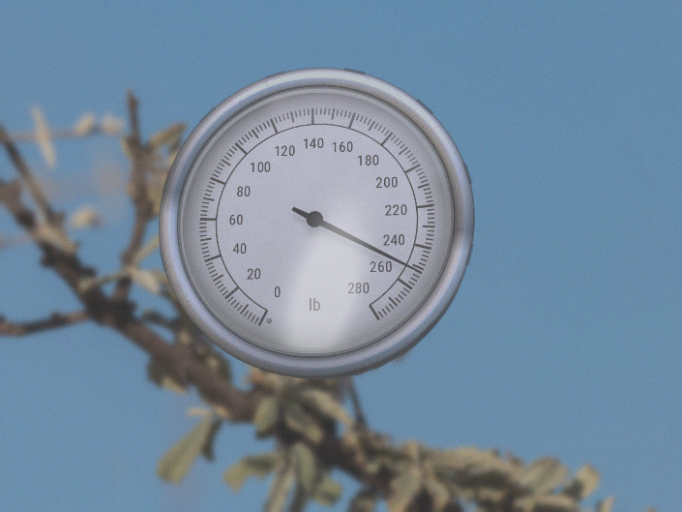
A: lb 252
